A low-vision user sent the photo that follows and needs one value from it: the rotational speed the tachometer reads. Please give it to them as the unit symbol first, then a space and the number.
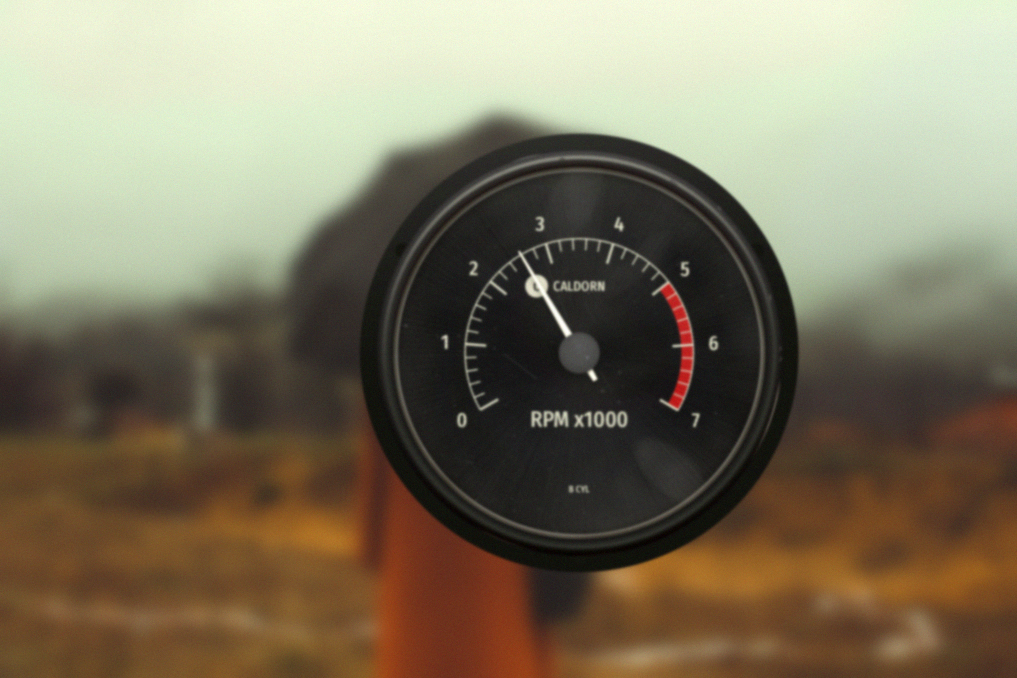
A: rpm 2600
